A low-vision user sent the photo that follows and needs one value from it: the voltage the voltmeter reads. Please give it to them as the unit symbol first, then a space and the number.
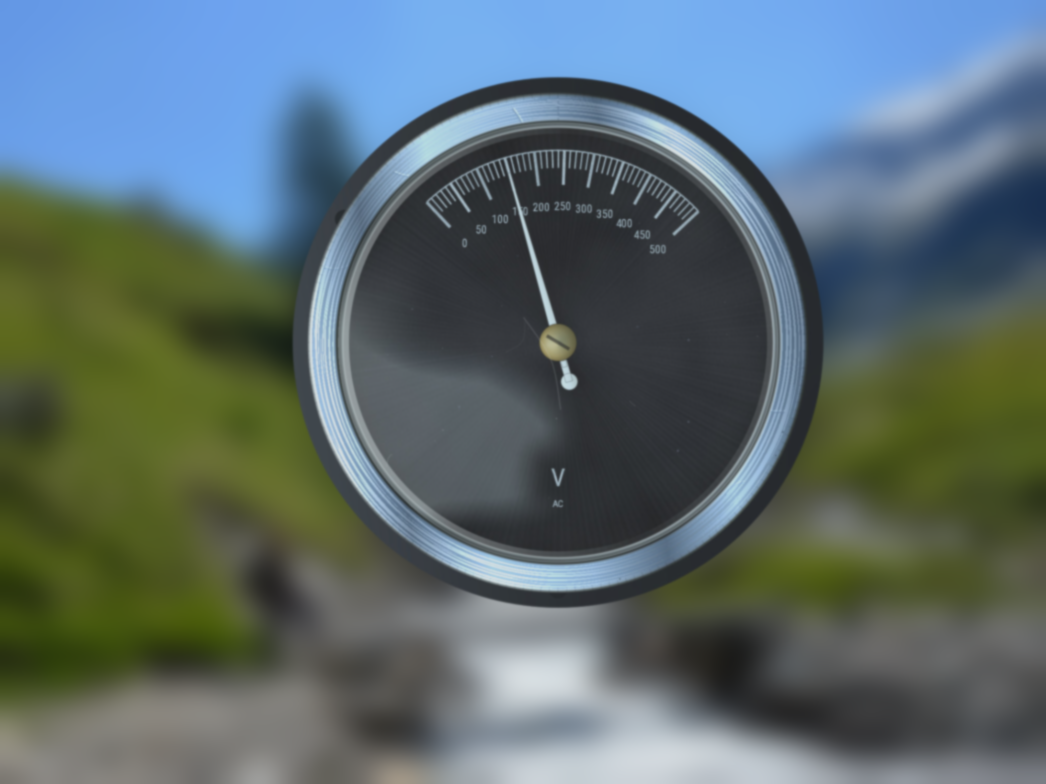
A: V 150
